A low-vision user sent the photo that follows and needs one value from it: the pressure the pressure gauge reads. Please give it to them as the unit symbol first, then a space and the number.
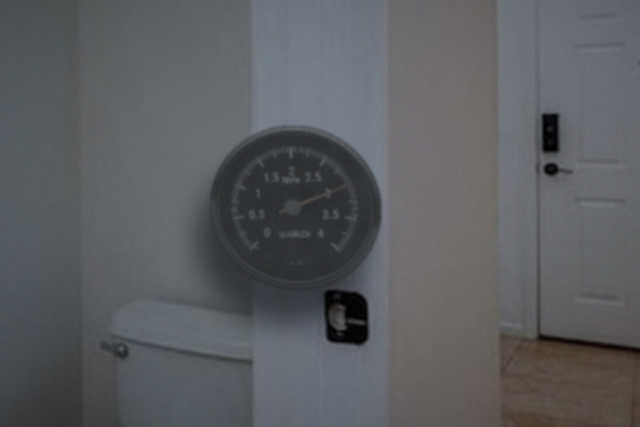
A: MPa 3
